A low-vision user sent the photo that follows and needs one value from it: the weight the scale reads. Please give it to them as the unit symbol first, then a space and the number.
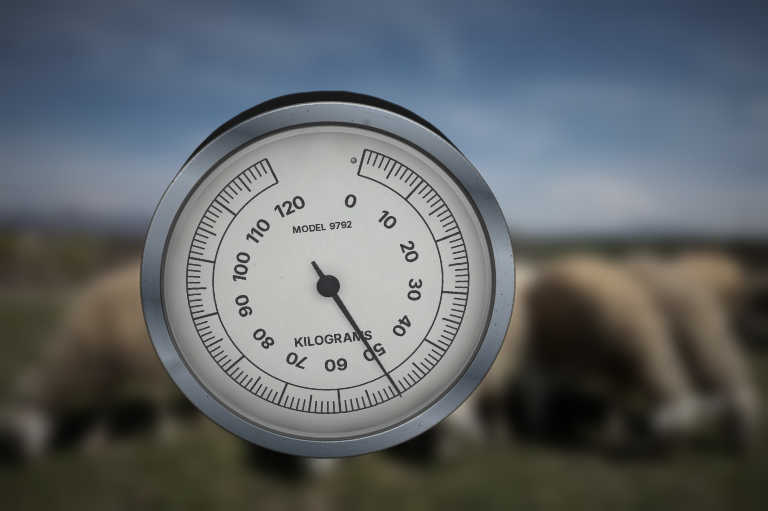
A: kg 50
